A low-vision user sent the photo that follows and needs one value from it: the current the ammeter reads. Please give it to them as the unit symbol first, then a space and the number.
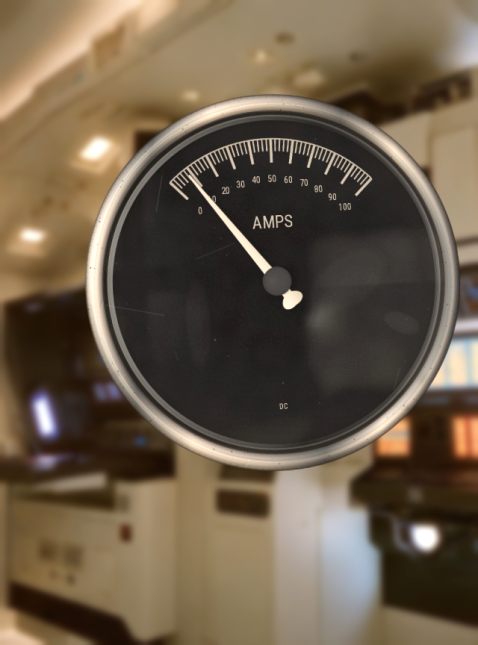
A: A 8
